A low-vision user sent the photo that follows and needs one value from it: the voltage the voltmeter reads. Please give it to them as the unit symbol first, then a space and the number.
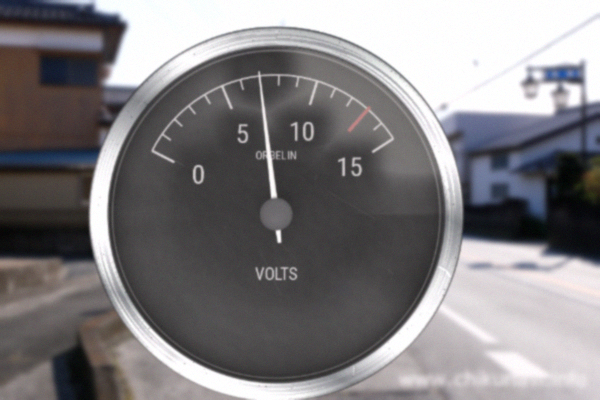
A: V 7
